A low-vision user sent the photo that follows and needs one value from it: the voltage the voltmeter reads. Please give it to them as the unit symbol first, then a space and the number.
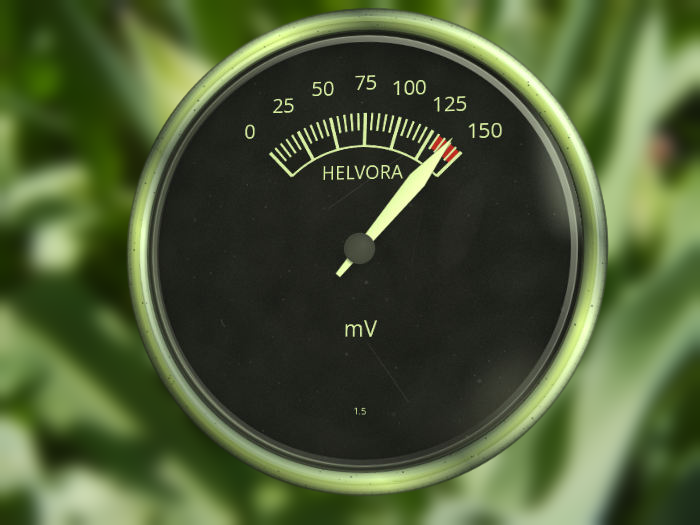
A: mV 140
